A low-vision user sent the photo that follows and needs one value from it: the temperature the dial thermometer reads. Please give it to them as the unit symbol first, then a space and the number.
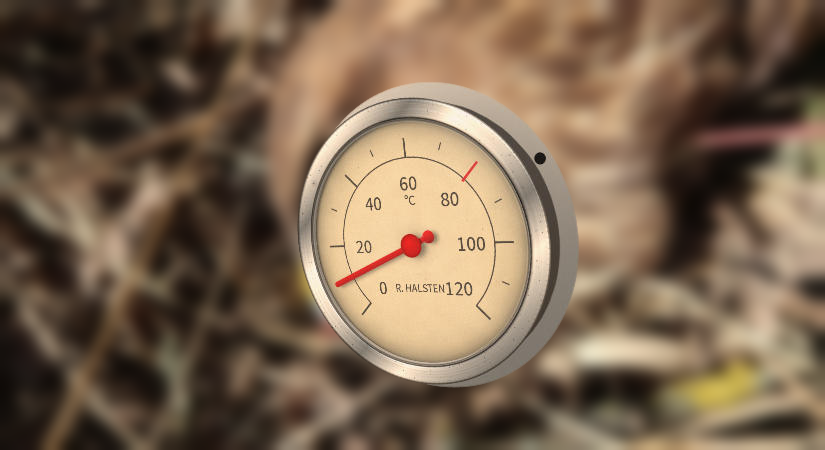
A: °C 10
